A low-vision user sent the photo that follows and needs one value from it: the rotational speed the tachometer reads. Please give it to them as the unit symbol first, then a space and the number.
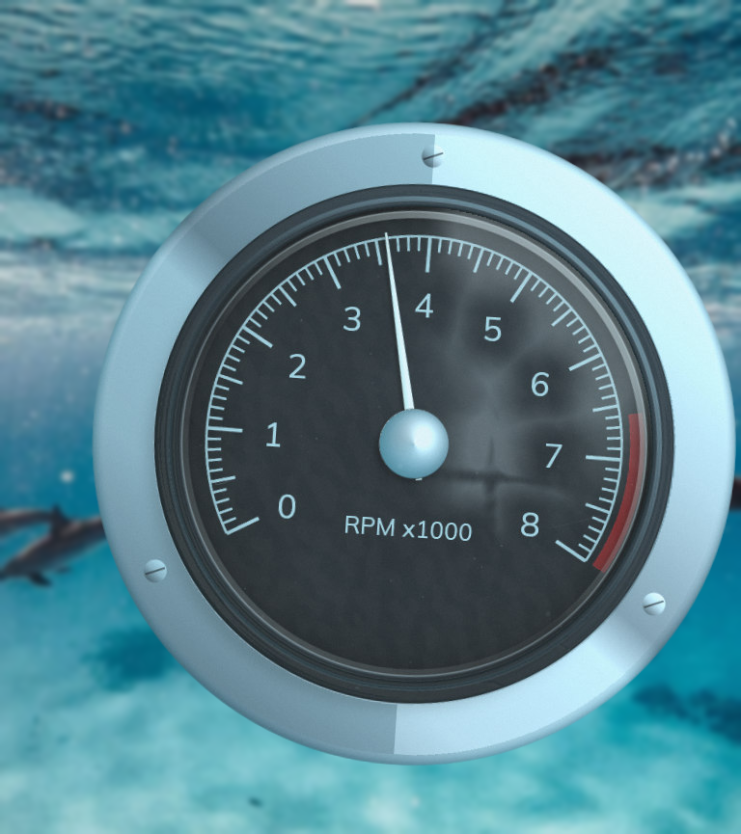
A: rpm 3600
